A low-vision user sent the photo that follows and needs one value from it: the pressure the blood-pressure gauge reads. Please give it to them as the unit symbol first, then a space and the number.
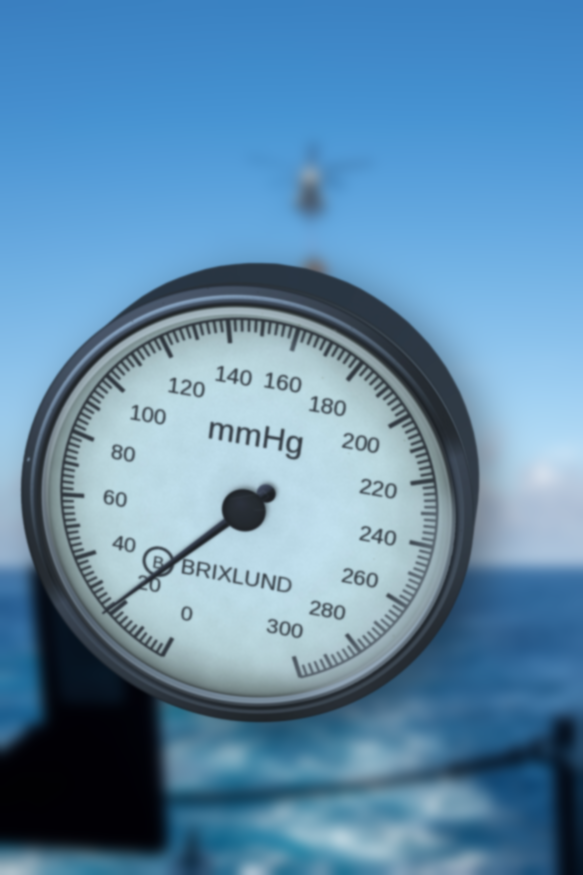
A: mmHg 22
